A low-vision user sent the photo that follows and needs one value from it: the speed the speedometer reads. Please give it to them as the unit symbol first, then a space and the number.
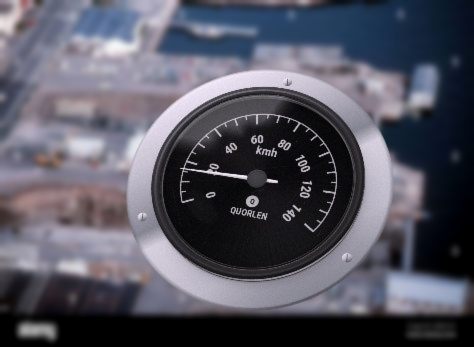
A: km/h 15
